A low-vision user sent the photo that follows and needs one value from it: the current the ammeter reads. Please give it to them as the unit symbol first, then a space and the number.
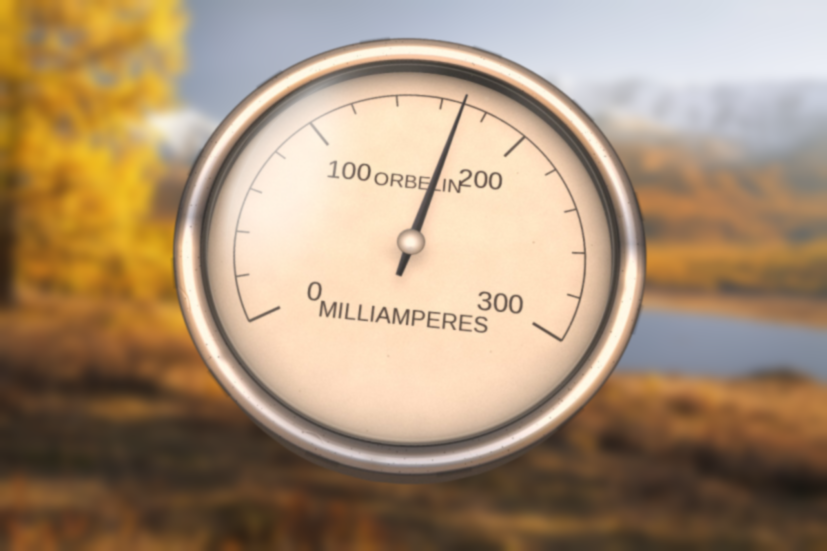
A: mA 170
